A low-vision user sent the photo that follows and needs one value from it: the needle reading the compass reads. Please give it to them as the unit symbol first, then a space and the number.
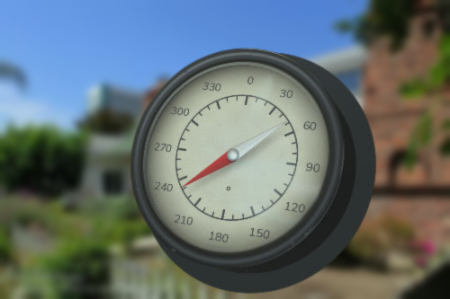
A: ° 230
